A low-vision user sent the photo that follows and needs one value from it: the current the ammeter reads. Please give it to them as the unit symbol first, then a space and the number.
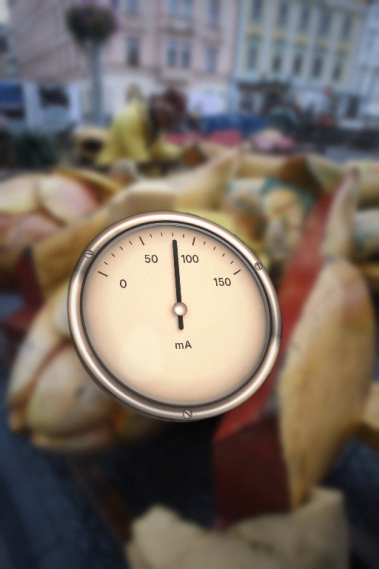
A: mA 80
